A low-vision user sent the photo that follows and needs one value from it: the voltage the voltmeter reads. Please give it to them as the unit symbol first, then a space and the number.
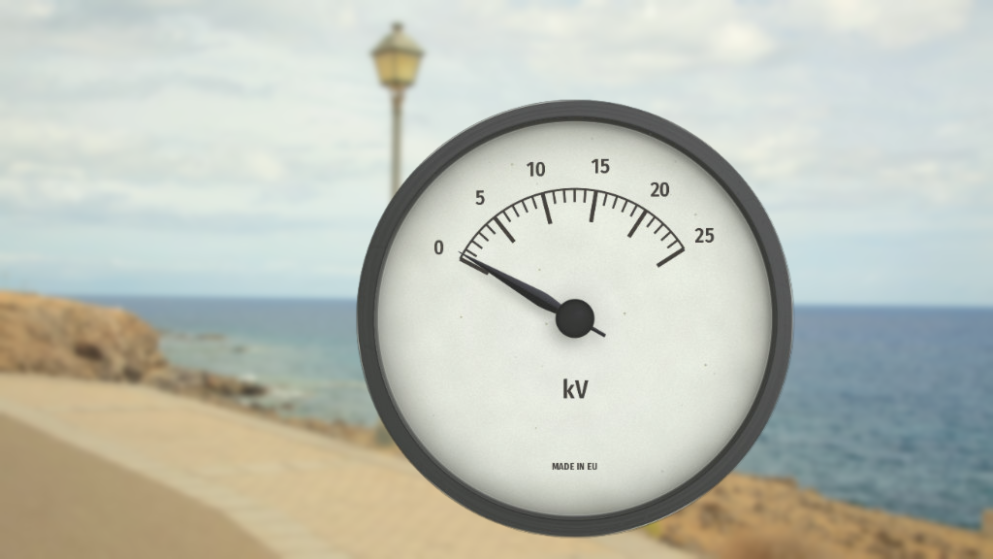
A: kV 0.5
